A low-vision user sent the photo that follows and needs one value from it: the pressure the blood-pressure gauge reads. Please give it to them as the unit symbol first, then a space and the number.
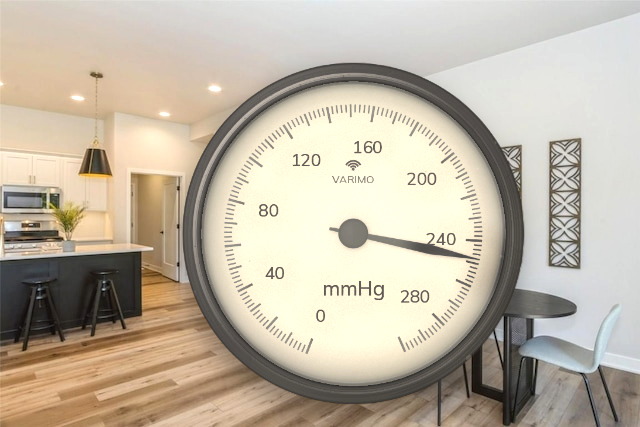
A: mmHg 248
